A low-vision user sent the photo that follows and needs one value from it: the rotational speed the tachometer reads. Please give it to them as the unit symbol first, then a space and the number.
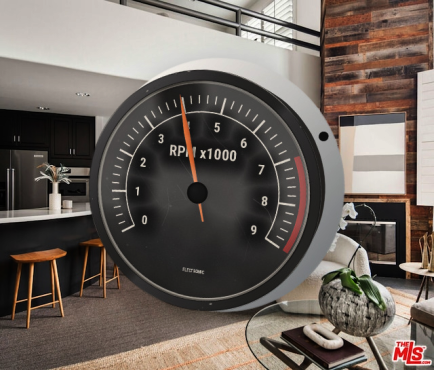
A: rpm 4000
